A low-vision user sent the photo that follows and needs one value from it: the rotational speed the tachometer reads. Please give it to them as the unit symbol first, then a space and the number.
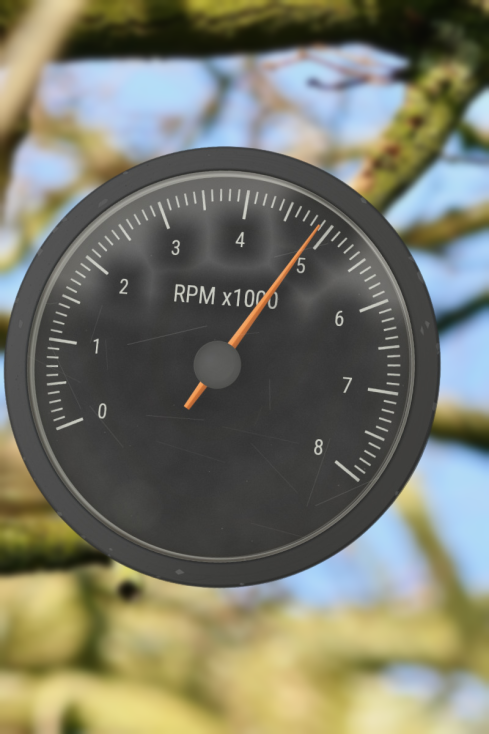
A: rpm 4900
